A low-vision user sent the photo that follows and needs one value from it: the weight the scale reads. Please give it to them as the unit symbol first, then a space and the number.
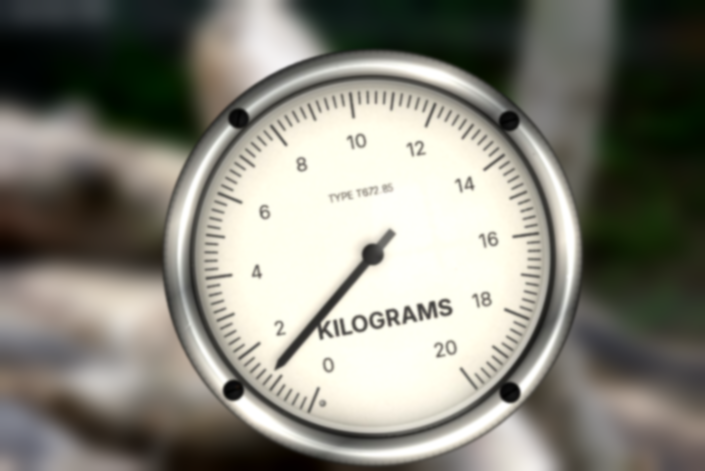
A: kg 1.2
